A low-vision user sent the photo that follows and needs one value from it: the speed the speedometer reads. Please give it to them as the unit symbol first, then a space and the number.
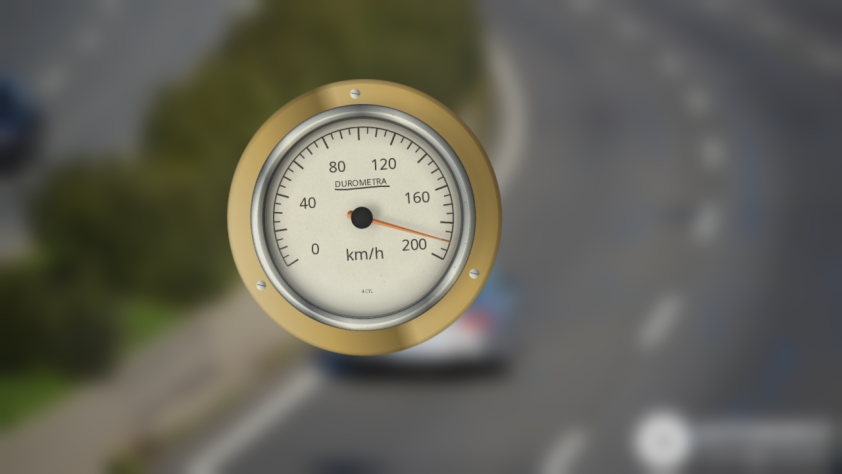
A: km/h 190
